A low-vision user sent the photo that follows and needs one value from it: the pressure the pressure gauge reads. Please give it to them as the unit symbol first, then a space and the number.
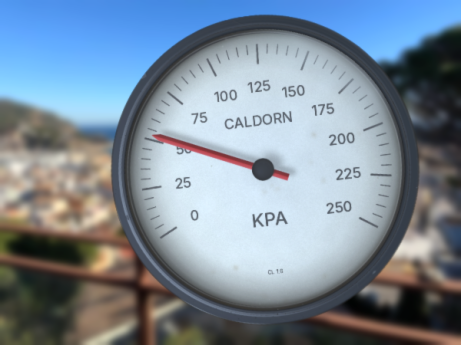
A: kPa 52.5
